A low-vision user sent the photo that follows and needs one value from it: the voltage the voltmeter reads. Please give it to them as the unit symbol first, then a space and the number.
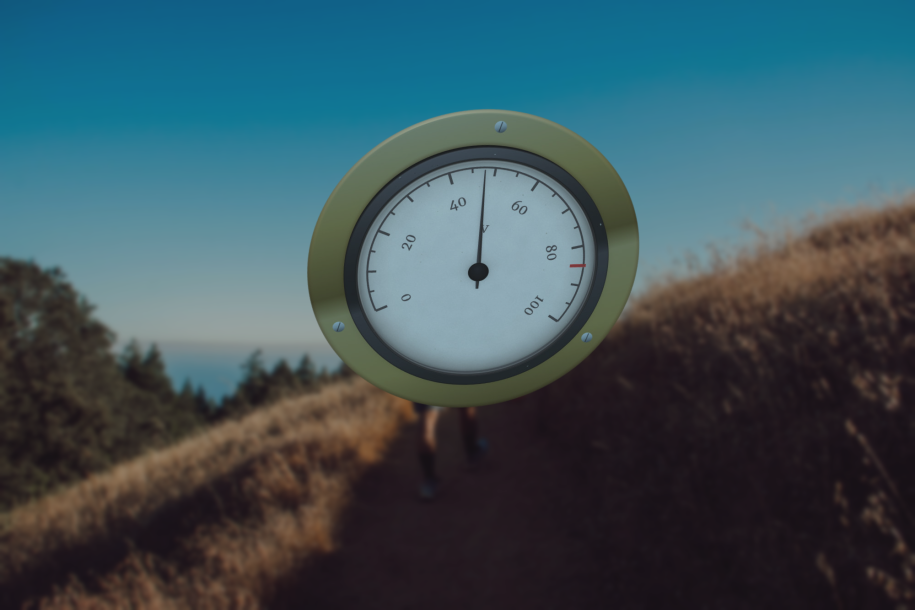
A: V 47.5
